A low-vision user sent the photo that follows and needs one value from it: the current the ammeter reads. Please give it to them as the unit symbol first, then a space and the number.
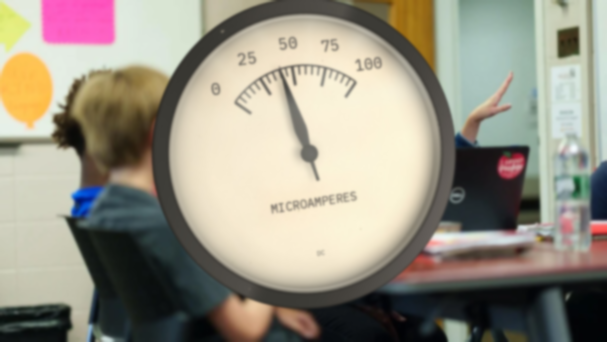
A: µA 40
